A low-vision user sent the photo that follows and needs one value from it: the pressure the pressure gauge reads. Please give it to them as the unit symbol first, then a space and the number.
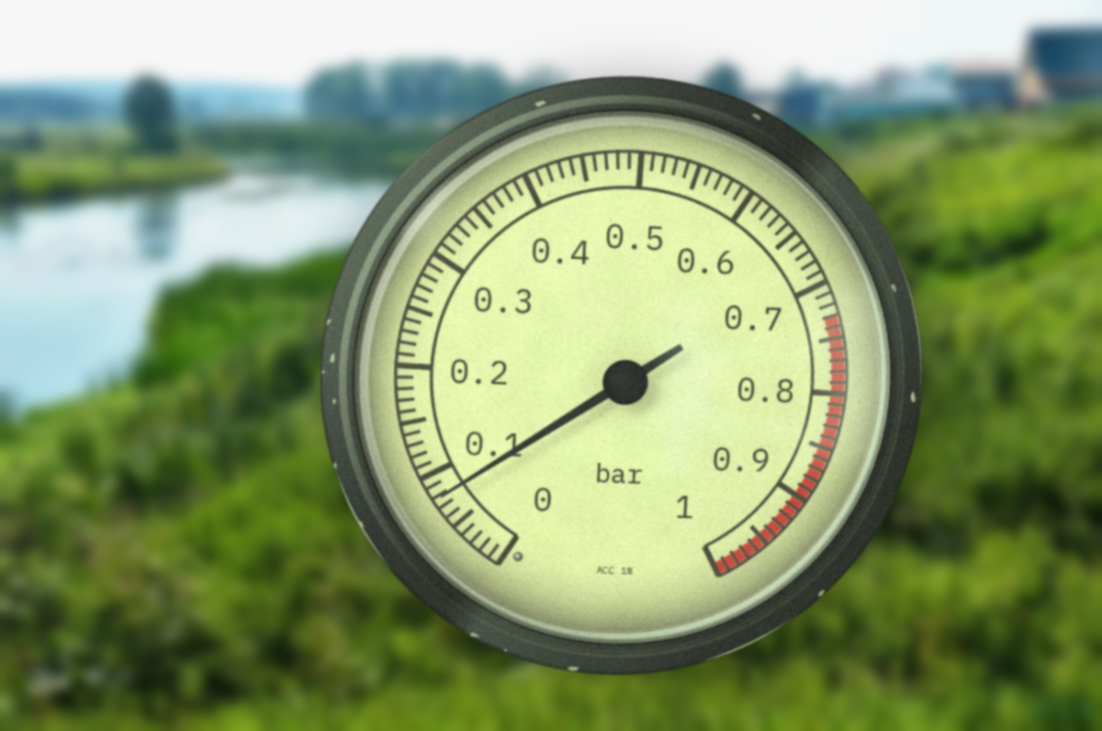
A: bar 0.08
